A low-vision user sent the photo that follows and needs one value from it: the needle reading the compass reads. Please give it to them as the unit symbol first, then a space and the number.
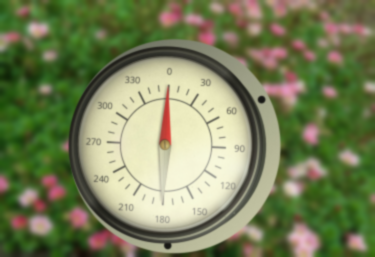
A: ° 0
